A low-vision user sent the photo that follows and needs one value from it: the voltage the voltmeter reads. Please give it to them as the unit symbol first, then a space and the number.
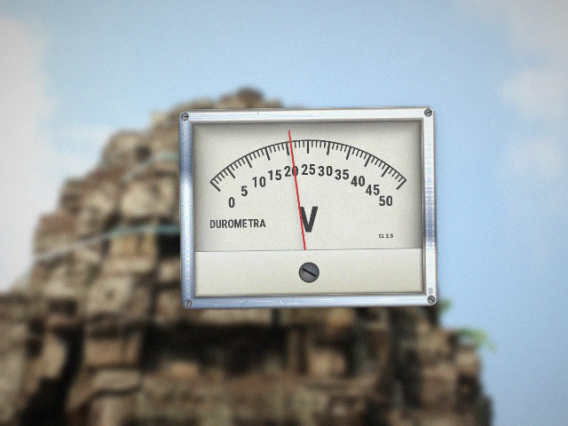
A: V 21
